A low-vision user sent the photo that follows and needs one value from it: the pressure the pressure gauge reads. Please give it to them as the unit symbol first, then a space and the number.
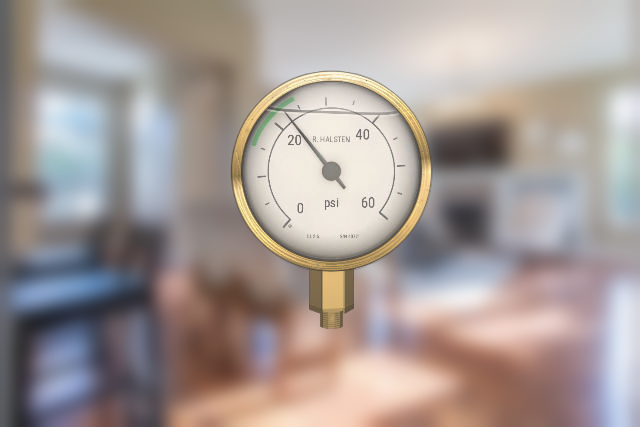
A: psi 22.5
